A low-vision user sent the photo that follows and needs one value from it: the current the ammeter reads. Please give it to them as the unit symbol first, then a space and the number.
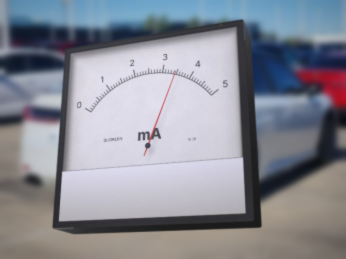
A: mA 3.5
